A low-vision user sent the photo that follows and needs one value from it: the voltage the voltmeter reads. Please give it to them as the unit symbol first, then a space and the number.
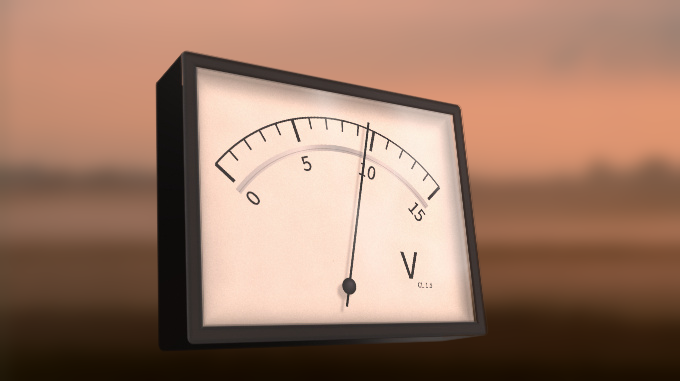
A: V 9.5
